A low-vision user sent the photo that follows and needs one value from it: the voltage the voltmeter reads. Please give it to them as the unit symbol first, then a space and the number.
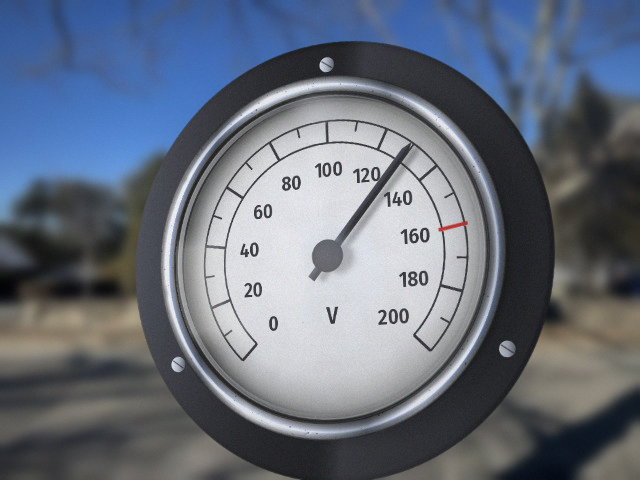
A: V 130
